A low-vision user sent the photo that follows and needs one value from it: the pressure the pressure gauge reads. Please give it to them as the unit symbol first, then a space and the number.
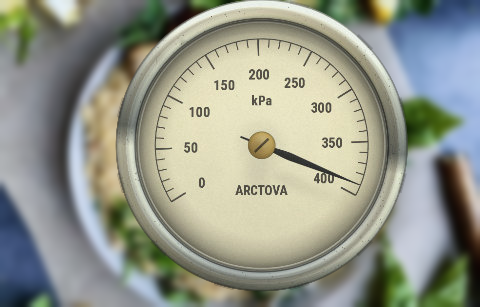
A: kPa 390
